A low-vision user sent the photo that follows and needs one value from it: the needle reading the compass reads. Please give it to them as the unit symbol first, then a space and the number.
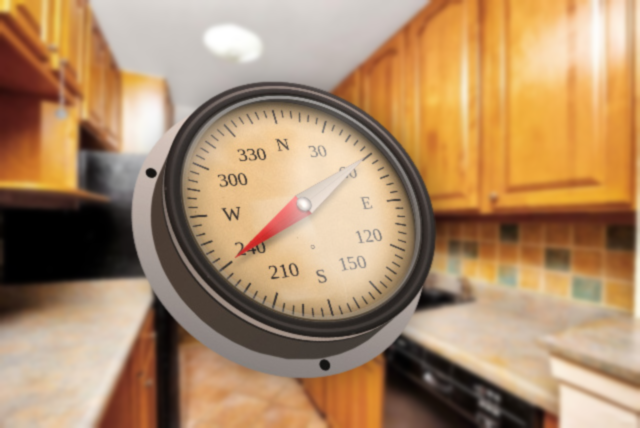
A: ° 240
